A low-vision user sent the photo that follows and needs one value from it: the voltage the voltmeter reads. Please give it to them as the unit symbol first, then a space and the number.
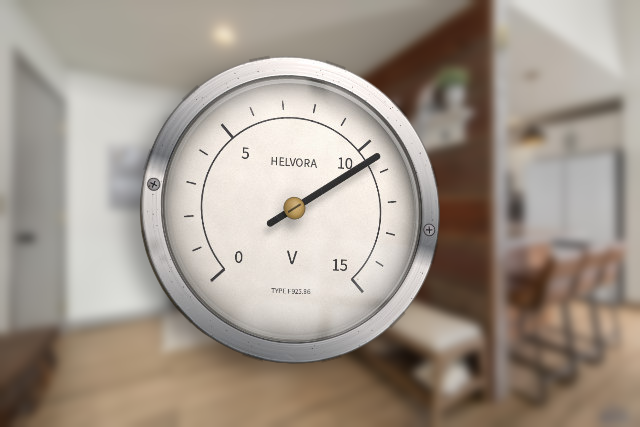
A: V 10.5
